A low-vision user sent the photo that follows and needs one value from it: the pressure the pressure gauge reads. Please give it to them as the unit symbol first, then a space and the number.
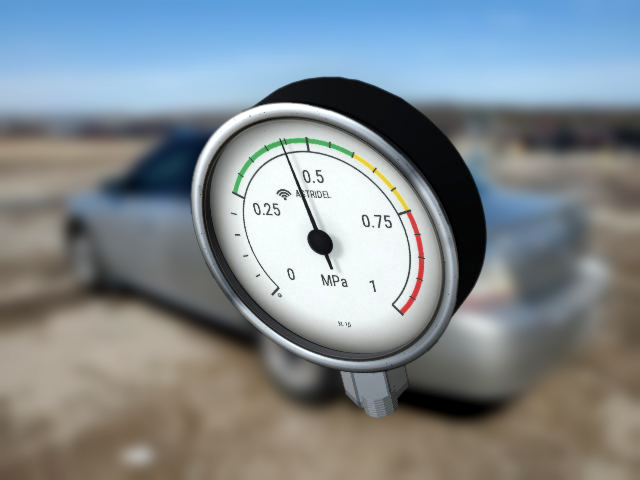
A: MPa 0.45
